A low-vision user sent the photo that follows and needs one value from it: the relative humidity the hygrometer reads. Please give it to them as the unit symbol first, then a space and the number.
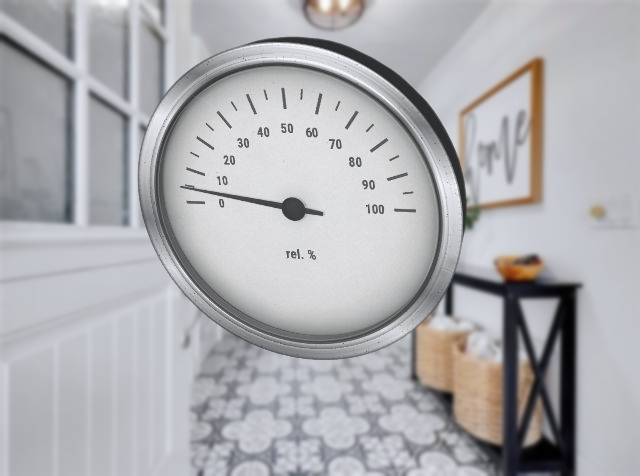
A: % 5
